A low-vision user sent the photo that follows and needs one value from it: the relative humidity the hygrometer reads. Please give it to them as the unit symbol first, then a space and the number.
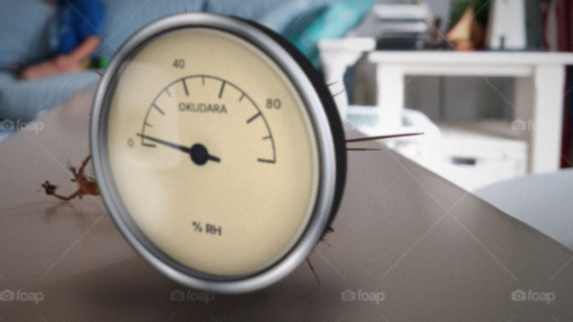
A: % 5
